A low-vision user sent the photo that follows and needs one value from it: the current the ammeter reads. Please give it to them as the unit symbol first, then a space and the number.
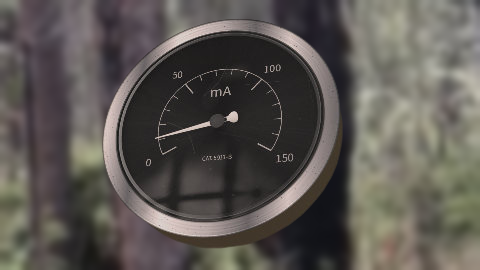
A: mA 10
